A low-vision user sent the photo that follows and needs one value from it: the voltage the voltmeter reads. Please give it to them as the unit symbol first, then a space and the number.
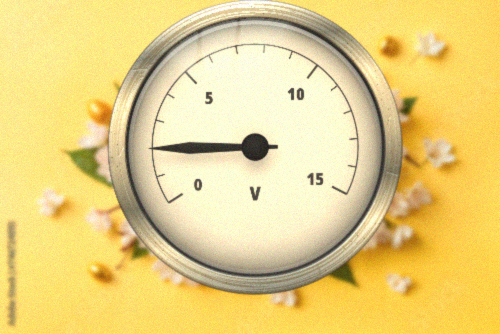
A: V 2
